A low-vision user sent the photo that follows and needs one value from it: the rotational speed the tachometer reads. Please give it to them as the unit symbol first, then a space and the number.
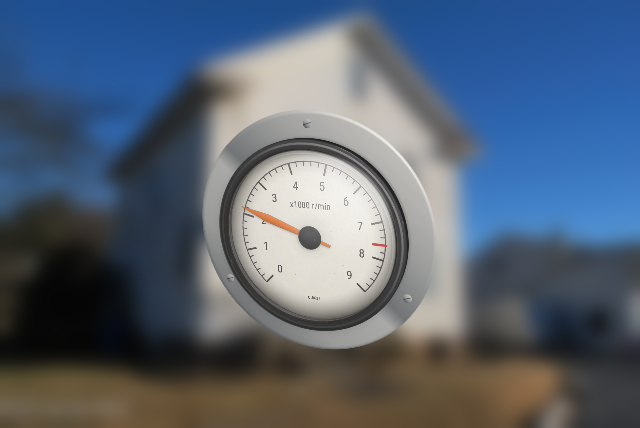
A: rpm 2200
